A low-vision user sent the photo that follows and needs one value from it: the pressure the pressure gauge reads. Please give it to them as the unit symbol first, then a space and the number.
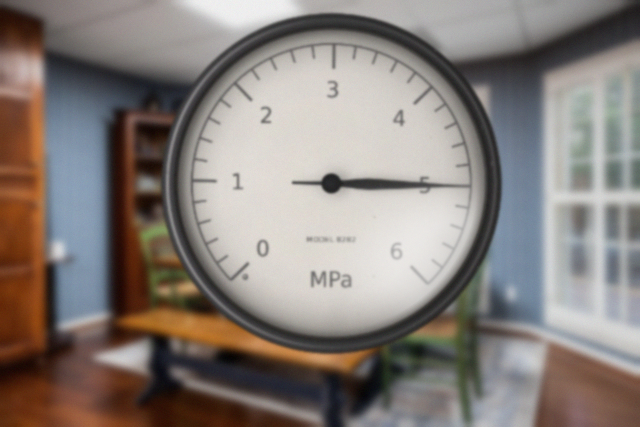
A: MPa 5
